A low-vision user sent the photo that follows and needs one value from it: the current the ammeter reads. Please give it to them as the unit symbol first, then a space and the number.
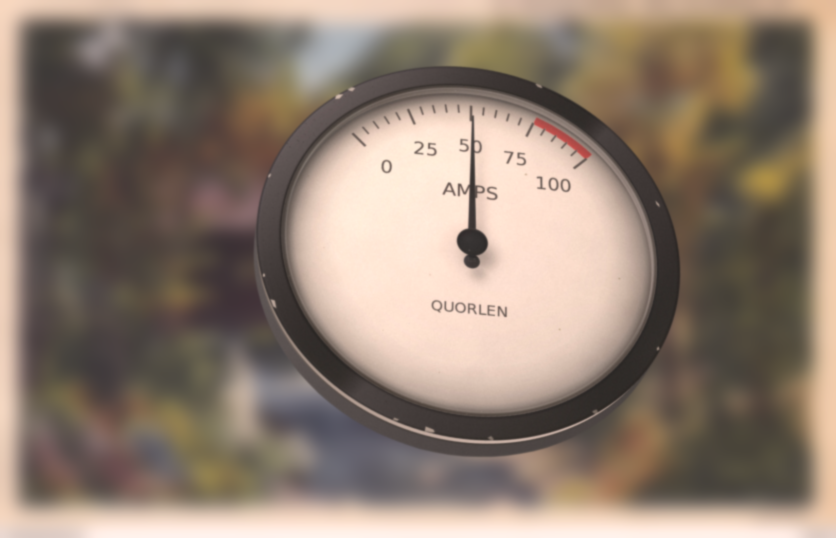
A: A 50
